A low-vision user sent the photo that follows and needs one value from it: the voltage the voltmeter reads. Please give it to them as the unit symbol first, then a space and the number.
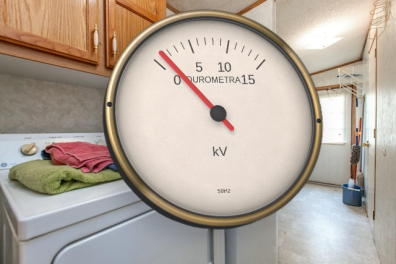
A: kV 1
